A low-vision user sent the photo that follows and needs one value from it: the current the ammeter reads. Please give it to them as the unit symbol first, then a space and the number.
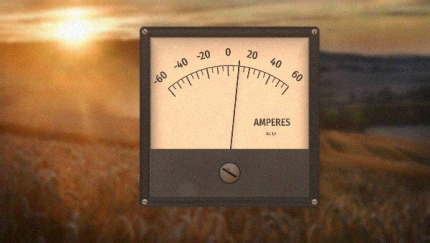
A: A 10
